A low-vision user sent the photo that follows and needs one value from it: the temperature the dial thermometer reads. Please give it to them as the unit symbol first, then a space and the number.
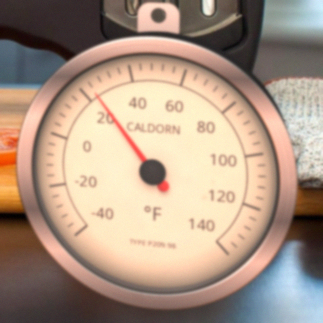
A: °F 24
